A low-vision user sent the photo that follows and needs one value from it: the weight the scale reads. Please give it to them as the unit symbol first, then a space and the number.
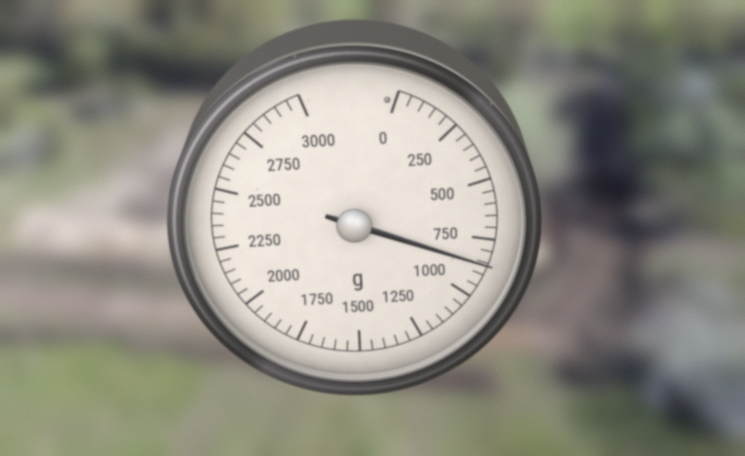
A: g 850
